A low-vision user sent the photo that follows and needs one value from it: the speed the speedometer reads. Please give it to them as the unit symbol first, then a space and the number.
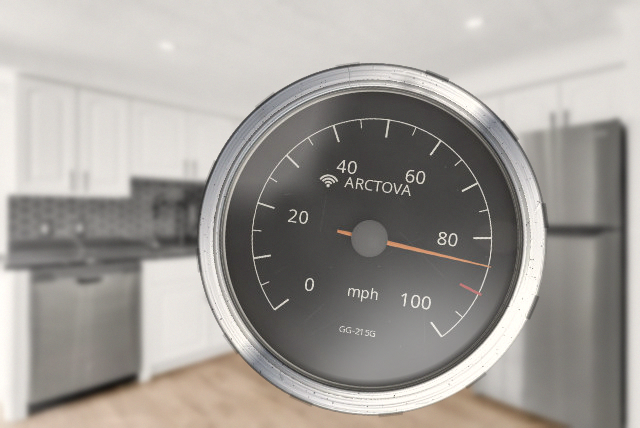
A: mph 85
